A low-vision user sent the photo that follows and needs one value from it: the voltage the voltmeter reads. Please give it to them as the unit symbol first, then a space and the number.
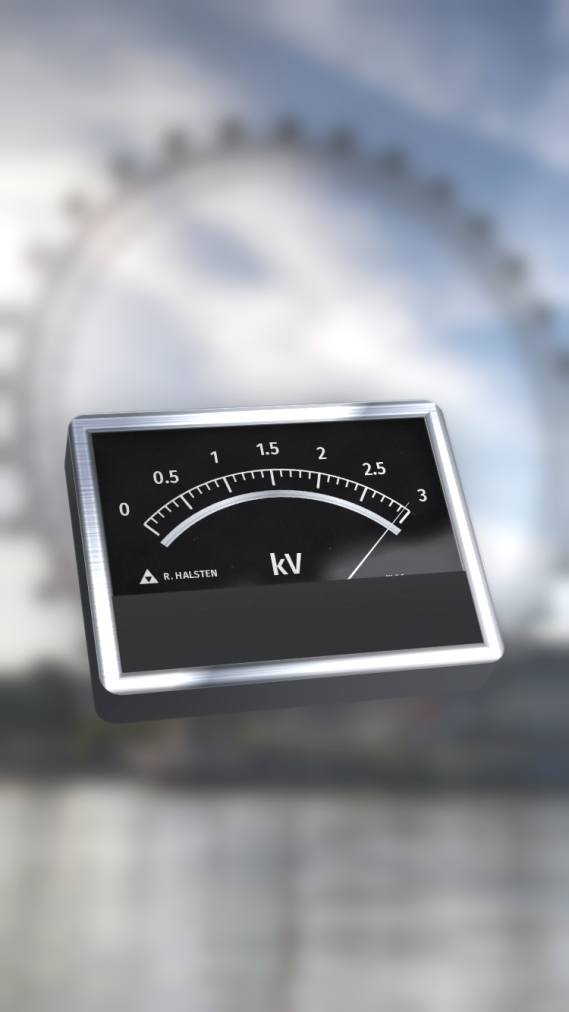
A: kV 2.95
